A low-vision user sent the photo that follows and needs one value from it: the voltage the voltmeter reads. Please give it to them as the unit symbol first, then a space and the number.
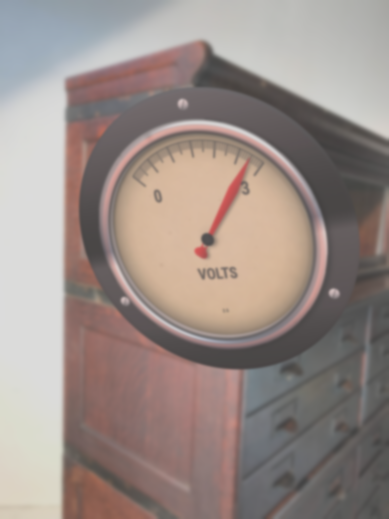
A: V 2.75
